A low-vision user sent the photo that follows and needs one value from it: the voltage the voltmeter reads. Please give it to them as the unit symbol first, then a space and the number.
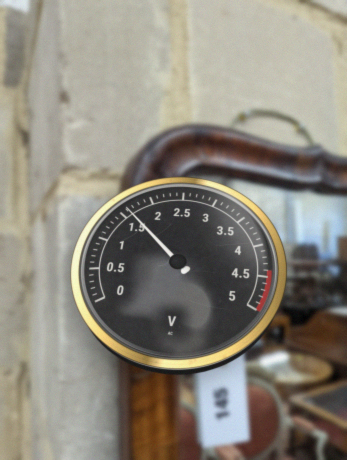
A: V 1.6
